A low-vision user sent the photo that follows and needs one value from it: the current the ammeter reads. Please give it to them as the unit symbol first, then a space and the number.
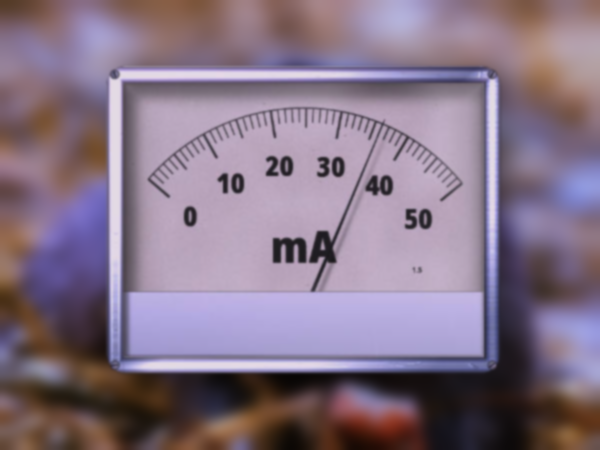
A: mA 36
